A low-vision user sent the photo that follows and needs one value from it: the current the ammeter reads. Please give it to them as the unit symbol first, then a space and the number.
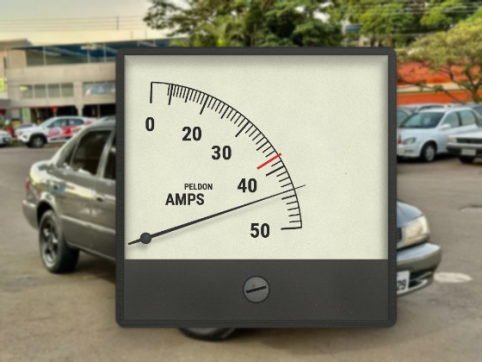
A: A 44
